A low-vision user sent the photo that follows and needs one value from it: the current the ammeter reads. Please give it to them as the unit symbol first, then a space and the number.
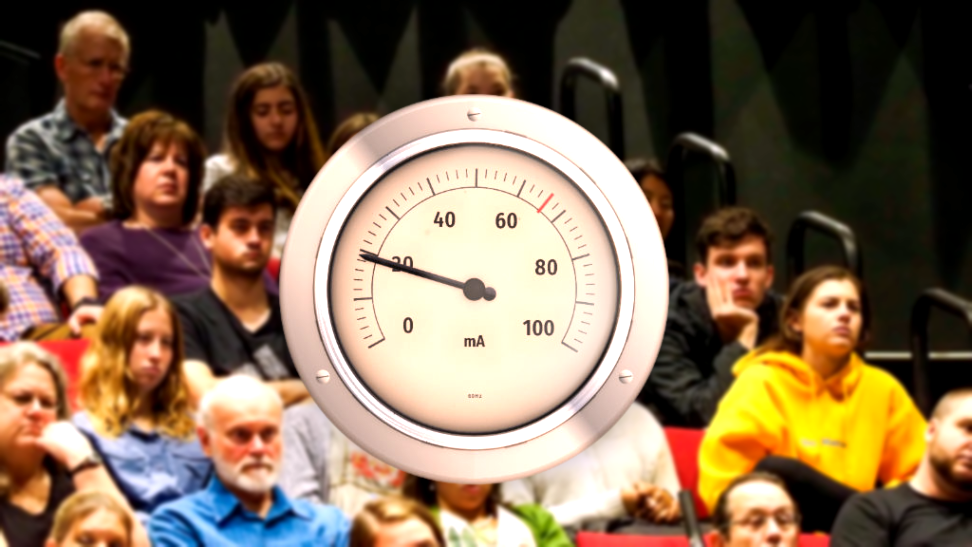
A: mA 19
